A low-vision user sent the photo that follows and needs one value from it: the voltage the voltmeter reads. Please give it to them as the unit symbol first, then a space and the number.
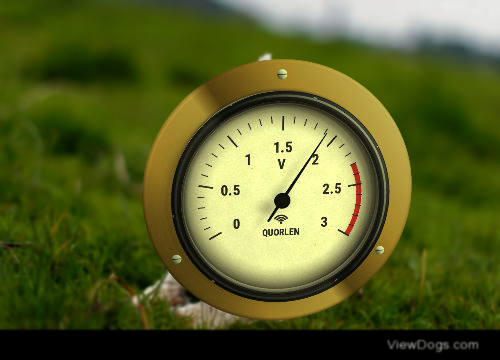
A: V 1.9
